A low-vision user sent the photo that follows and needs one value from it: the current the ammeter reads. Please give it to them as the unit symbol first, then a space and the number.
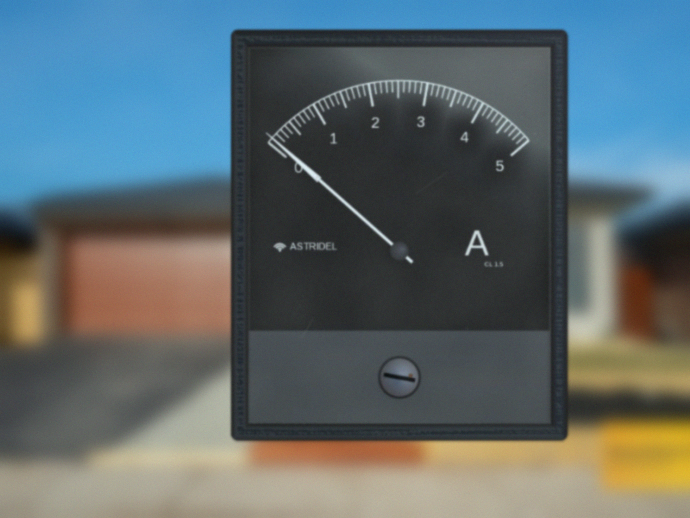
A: A 0.1
